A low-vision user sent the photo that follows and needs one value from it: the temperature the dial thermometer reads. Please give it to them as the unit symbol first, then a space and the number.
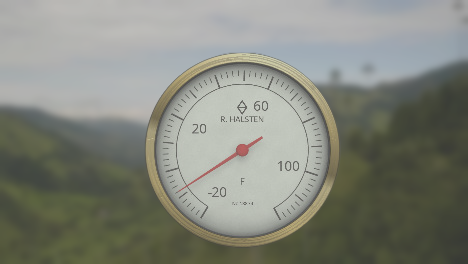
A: °F -8
